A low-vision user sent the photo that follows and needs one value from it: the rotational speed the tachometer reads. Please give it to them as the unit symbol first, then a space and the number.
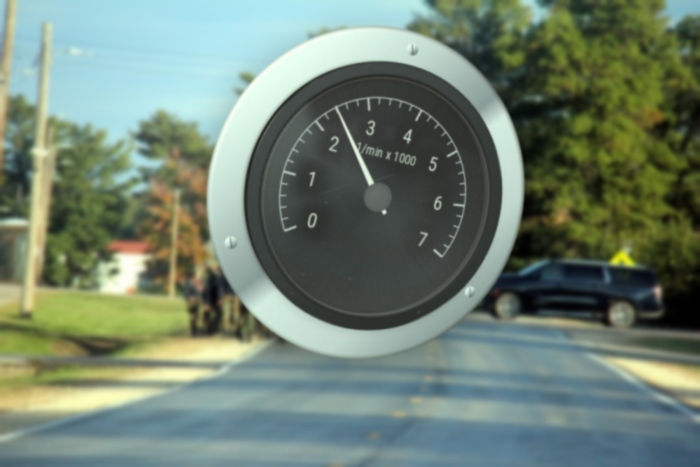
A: rpm 2400
